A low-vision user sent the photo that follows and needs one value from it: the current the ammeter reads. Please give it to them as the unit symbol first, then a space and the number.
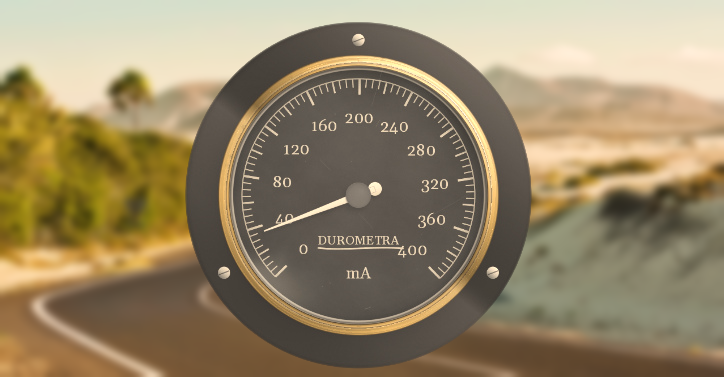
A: mA 35
